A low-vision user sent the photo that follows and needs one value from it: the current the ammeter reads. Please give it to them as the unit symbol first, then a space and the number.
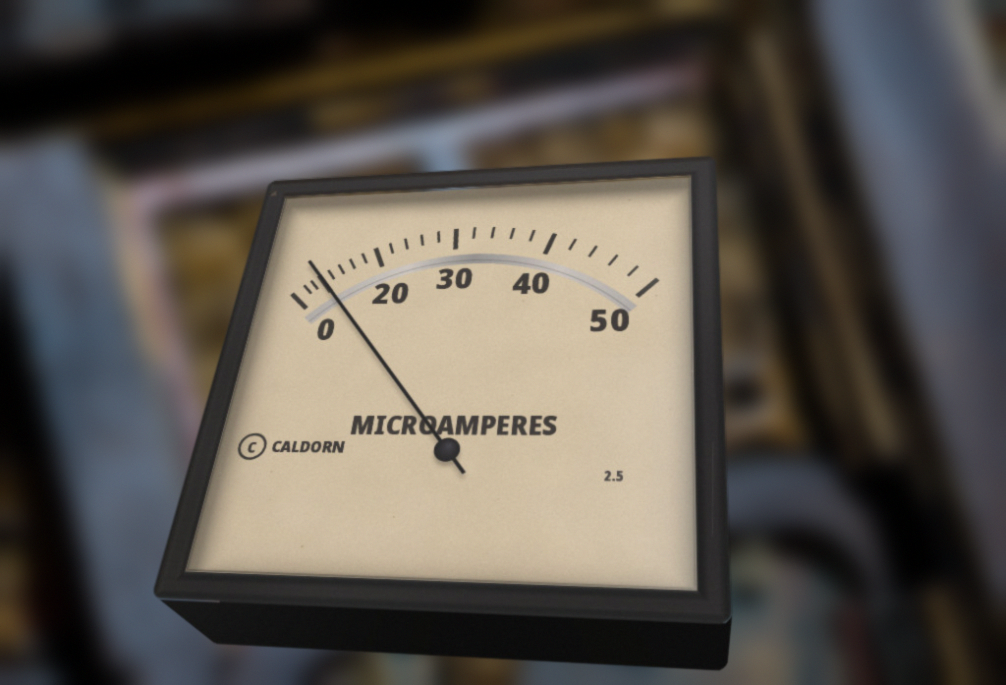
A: µA 10
